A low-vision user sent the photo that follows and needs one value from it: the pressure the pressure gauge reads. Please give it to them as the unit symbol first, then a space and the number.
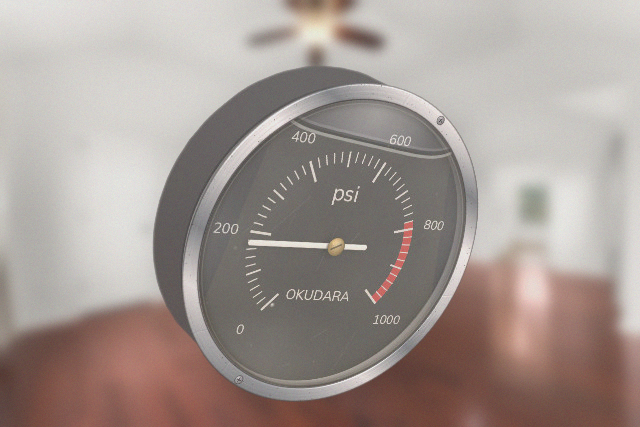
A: psi 180
